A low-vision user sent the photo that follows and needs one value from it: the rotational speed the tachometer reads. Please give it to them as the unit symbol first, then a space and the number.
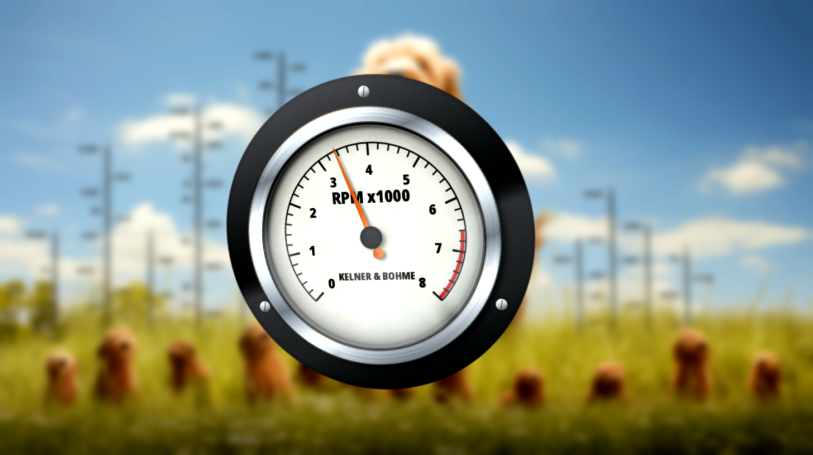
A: rpm 3400
